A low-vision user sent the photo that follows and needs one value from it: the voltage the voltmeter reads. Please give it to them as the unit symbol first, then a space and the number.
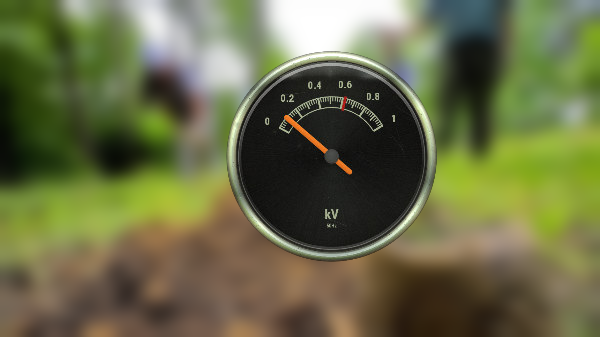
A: kV 0.1
